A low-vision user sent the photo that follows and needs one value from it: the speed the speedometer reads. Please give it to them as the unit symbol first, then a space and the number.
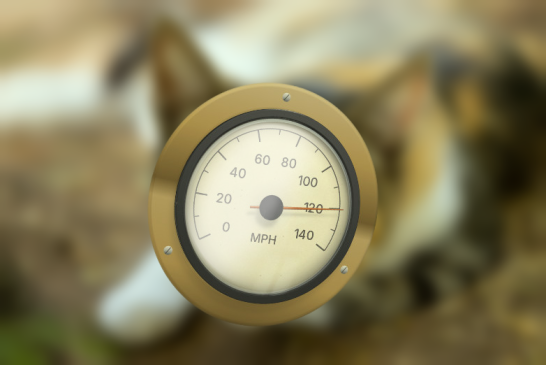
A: mph 120
